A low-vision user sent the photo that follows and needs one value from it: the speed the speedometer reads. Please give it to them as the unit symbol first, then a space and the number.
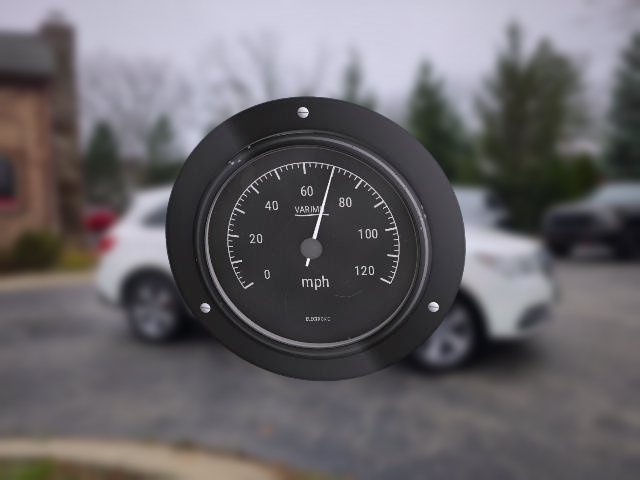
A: mph 70
